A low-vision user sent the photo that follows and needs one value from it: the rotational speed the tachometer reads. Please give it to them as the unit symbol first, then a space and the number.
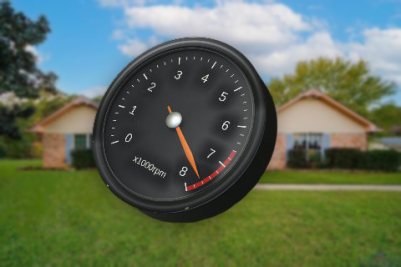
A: rpm 7600
